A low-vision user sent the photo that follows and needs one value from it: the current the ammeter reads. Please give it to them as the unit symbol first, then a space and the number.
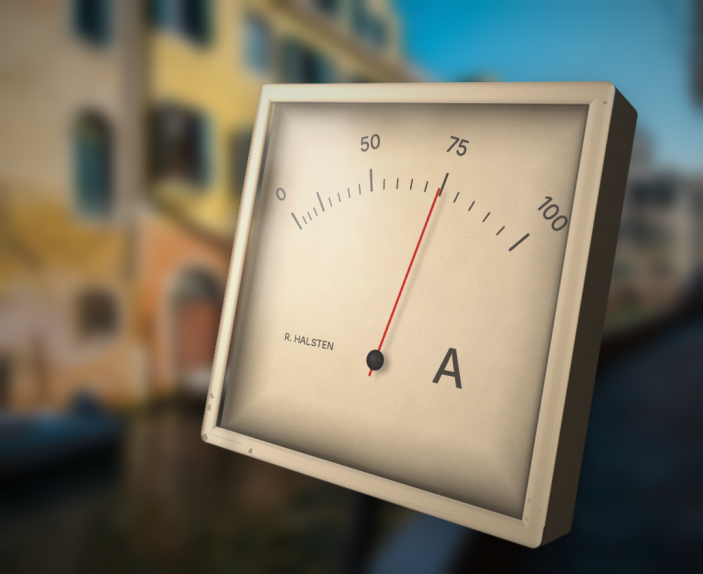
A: A 75
